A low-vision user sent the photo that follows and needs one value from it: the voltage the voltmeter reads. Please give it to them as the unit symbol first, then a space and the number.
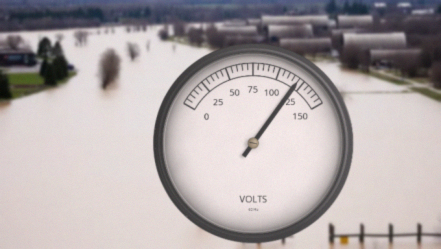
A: V 120
